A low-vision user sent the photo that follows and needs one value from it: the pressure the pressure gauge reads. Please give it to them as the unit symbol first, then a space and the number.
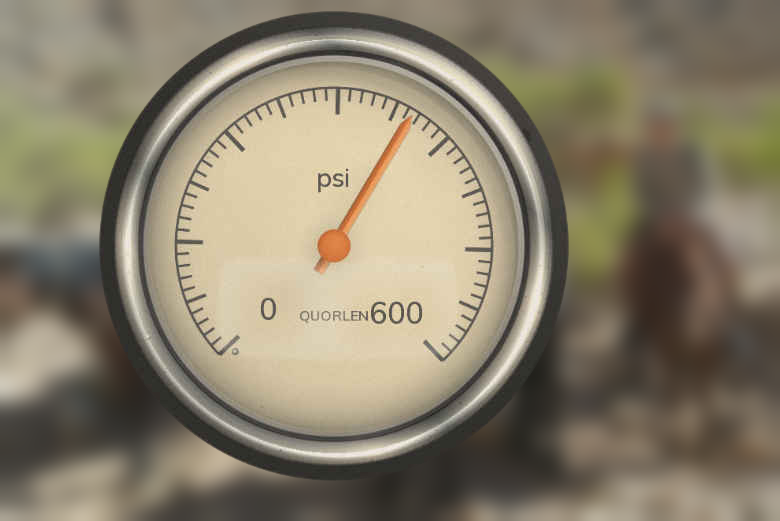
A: psi 365
